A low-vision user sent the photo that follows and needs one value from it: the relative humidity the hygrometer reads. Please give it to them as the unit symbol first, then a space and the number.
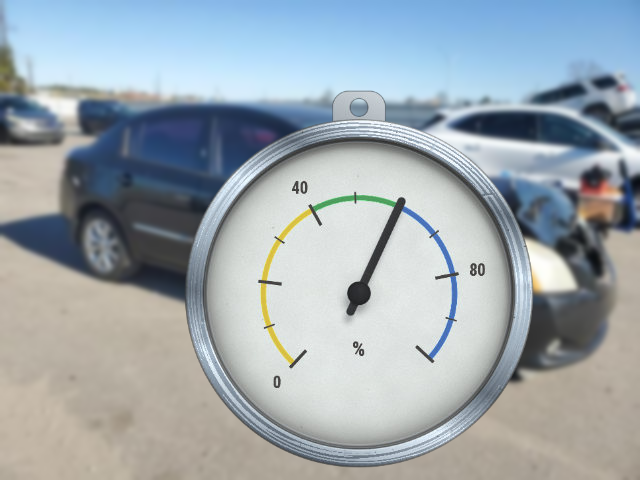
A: % 60
